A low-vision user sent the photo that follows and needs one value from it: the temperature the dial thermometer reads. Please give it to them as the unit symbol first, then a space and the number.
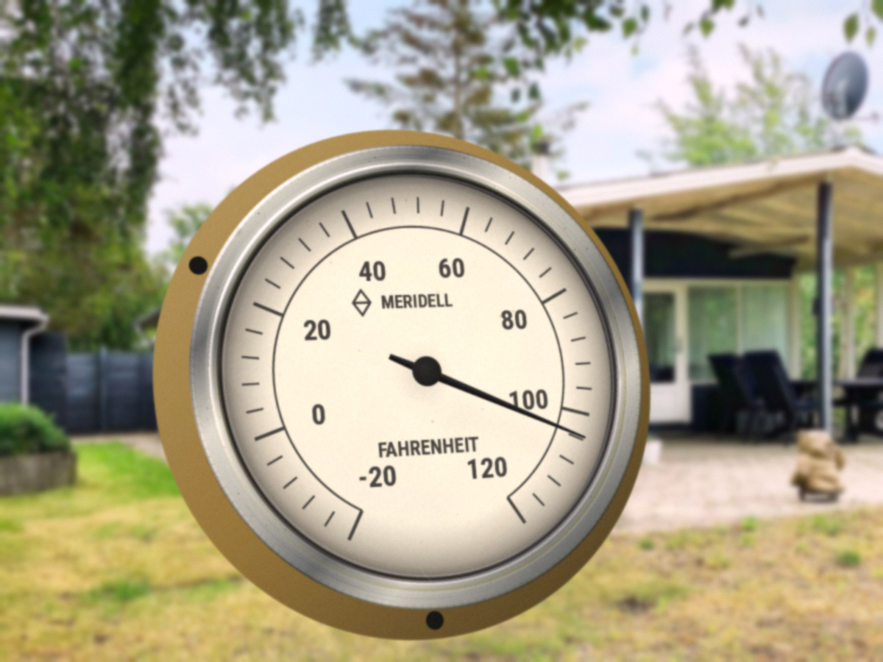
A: °F 104
